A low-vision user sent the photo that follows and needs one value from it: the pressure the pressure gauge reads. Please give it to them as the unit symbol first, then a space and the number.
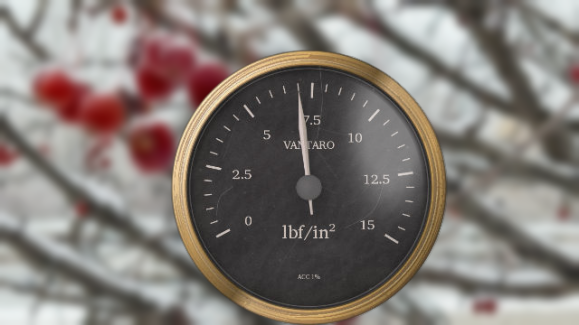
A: psi 7
